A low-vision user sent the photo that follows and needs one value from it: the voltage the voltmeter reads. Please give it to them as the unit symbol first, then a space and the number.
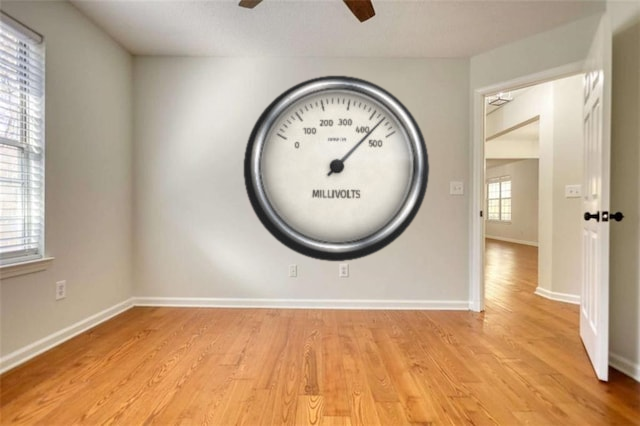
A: mV 440
